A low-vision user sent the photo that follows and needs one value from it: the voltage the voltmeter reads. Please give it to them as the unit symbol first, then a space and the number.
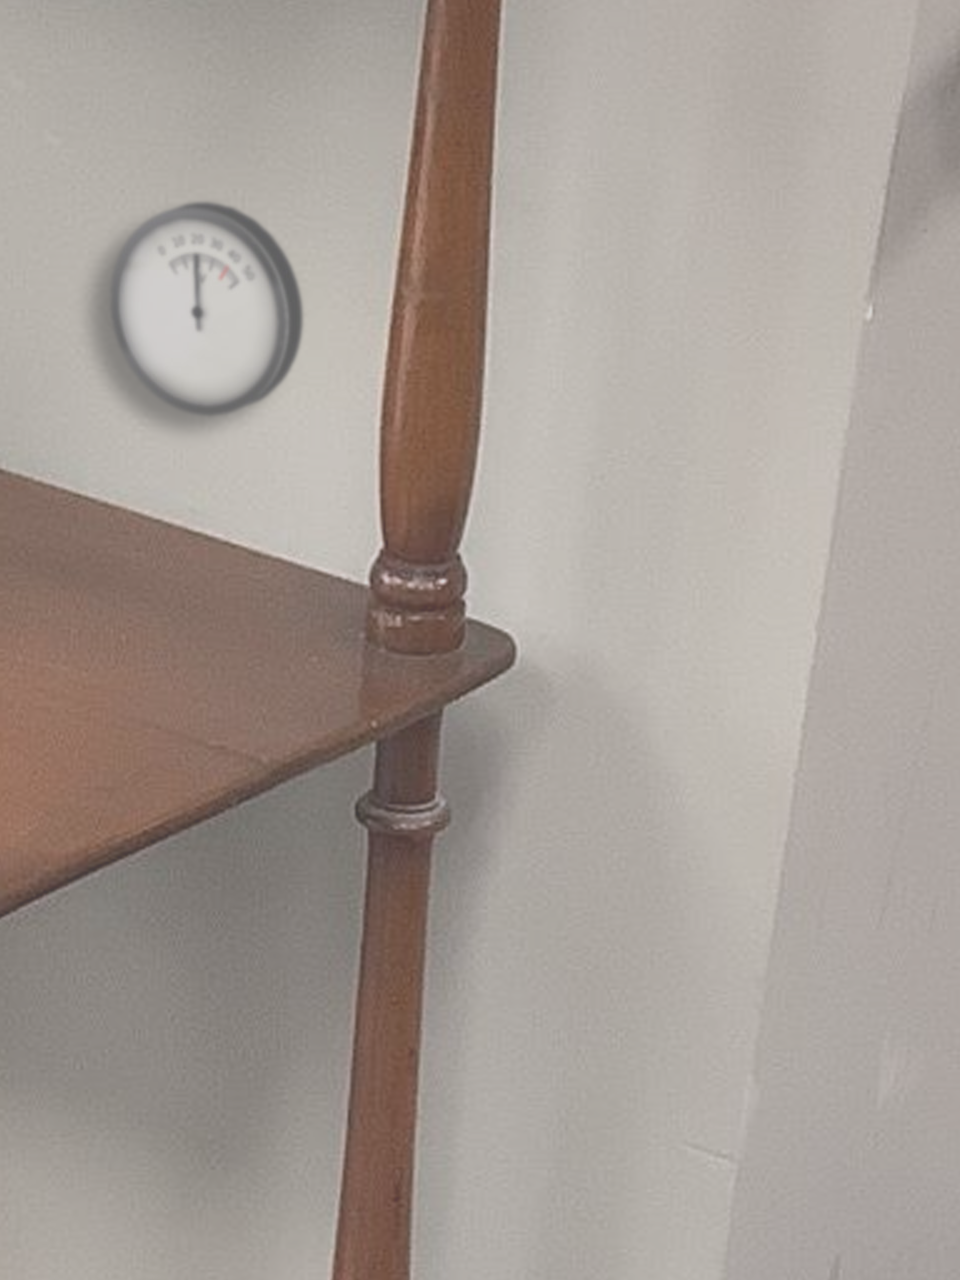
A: V 20
